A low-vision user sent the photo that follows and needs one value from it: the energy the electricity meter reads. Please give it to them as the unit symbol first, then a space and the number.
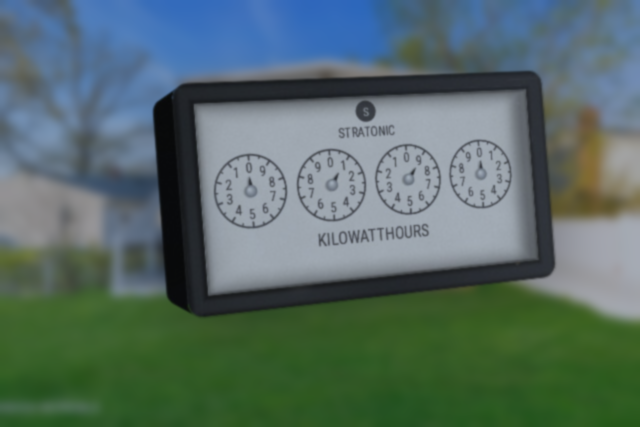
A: kWh 90
